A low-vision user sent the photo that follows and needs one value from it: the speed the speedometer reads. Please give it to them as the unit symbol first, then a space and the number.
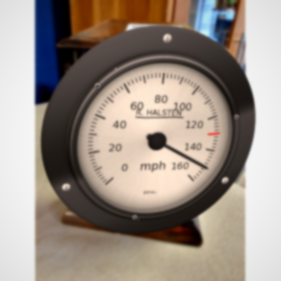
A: mph 150
